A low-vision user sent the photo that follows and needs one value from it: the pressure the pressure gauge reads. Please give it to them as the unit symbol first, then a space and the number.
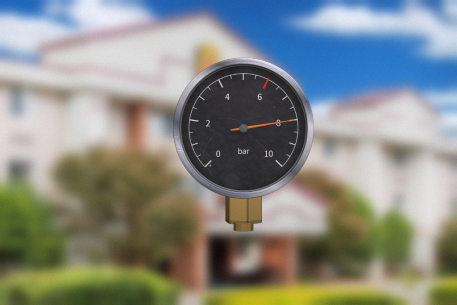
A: bar 8
